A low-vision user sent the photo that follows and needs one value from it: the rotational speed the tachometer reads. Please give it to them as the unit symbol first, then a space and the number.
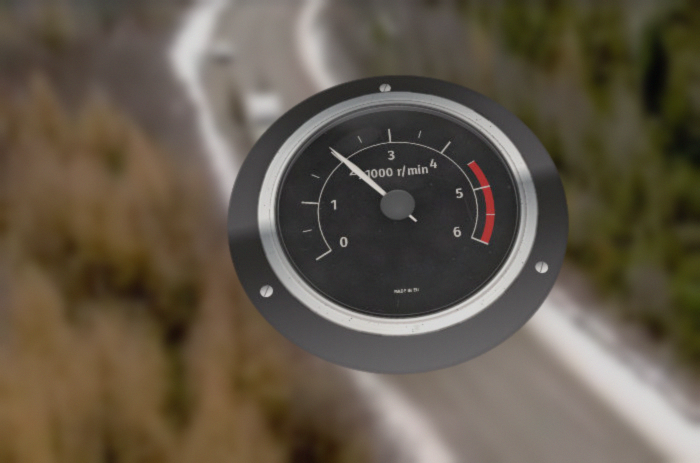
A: rpm 2000
